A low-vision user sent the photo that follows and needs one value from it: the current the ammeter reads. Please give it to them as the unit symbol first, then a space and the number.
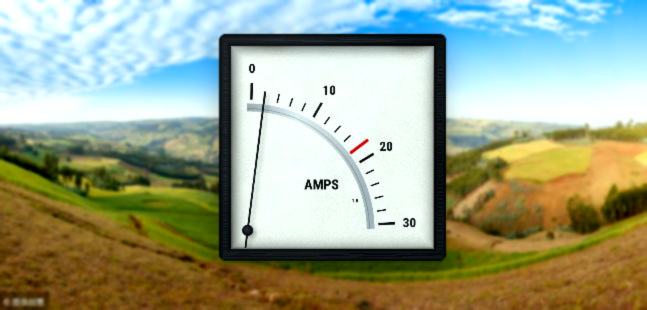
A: A 2
